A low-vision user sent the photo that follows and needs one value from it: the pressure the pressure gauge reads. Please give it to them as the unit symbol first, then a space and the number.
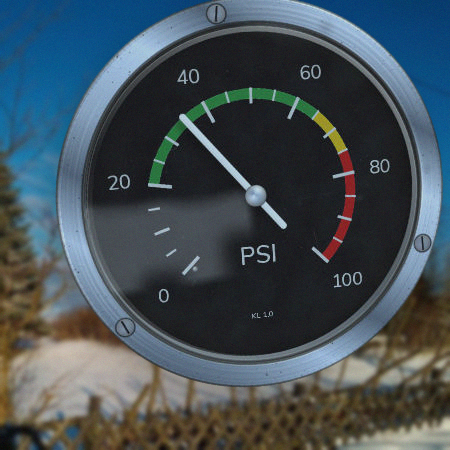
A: psi 35
